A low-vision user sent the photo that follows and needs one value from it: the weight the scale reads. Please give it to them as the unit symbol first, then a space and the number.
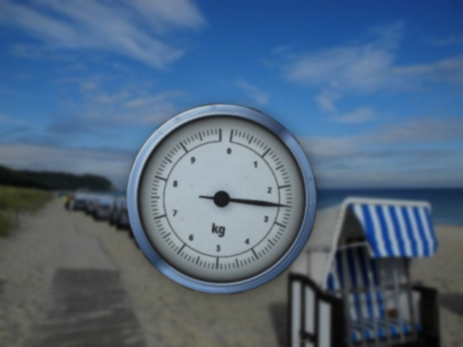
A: kg 2.5
